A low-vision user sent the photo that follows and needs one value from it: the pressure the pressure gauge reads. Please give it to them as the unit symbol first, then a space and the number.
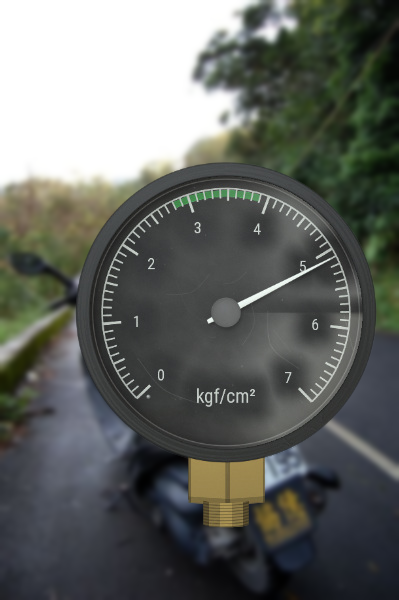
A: kg/cm² 5.1
